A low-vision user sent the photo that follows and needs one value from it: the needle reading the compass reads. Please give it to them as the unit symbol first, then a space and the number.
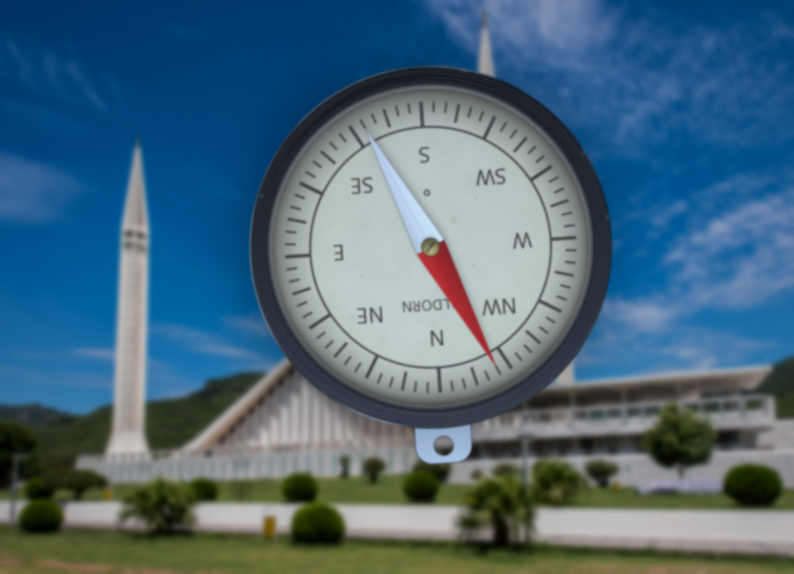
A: ° 335
